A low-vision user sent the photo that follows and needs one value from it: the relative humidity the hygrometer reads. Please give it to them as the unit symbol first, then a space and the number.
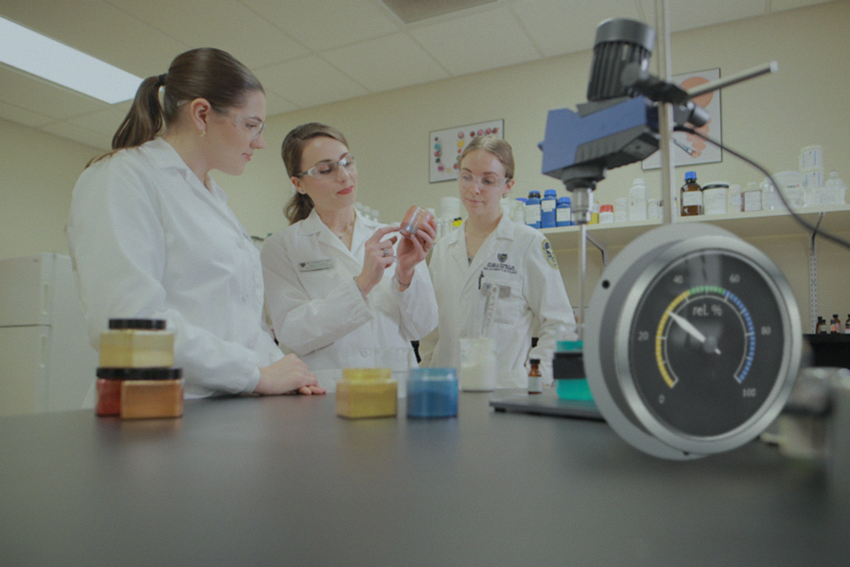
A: % 30
